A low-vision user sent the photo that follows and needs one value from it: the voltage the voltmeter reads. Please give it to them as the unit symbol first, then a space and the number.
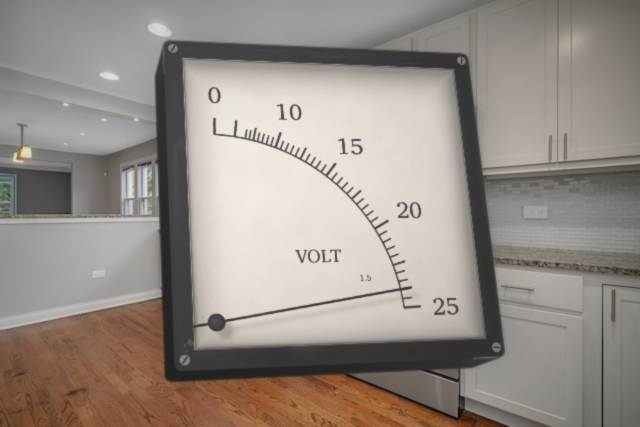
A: V 24
